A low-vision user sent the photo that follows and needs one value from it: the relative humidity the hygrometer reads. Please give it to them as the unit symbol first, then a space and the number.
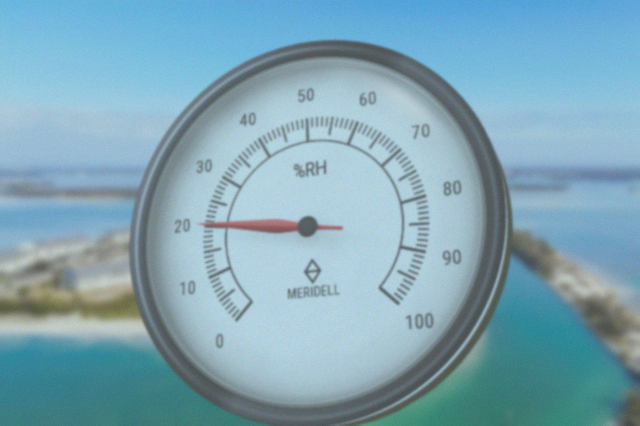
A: % 20
